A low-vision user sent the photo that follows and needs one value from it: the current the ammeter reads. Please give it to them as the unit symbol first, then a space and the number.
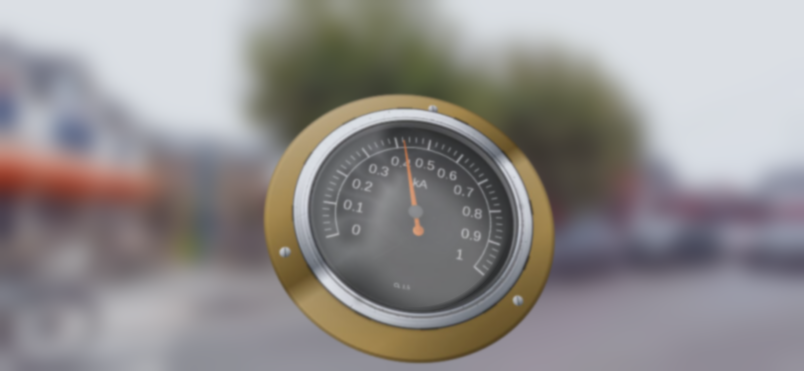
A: kA 0.42
